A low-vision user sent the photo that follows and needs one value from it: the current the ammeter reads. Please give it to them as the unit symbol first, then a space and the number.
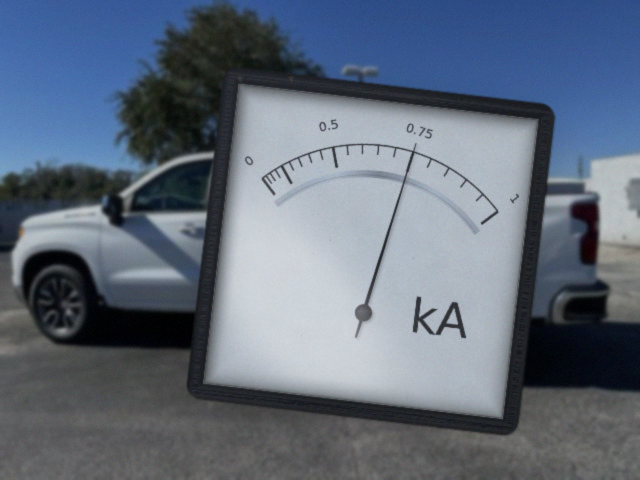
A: kA 0.75
